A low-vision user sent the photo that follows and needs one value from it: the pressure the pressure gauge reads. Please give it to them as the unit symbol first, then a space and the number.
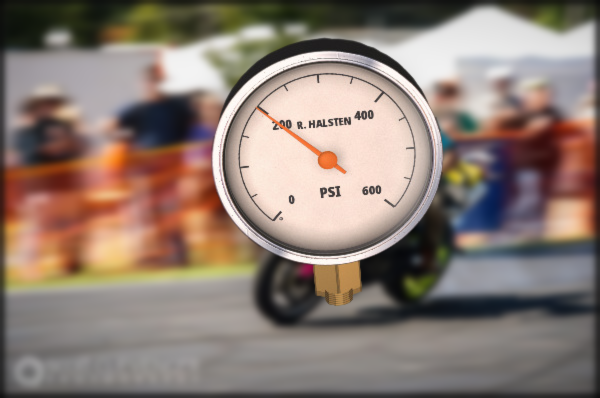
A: psi 200
